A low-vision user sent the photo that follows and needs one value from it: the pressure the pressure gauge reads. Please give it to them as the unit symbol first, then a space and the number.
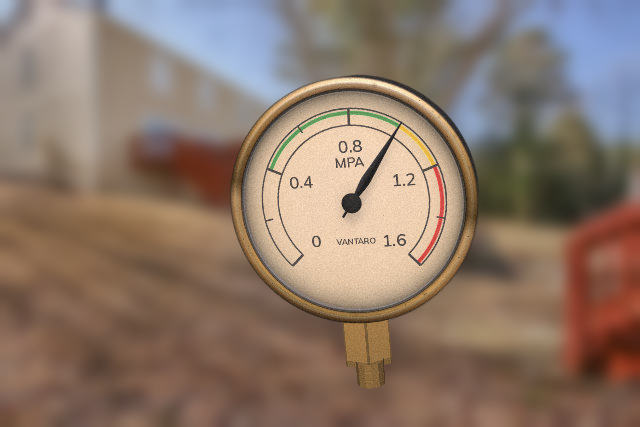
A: MPa 1
